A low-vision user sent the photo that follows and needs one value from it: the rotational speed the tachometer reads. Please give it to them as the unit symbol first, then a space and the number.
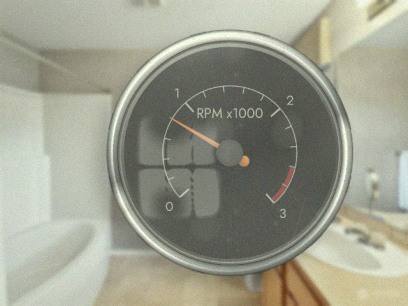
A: rpm 800
